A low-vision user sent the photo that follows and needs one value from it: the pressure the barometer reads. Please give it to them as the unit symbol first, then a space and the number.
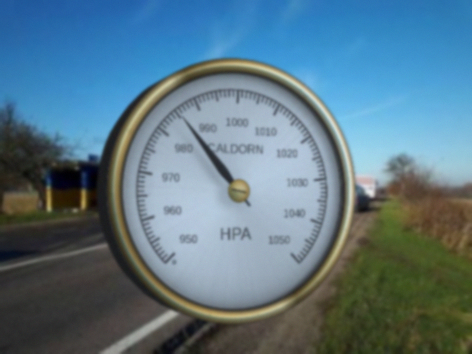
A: hPa 985
